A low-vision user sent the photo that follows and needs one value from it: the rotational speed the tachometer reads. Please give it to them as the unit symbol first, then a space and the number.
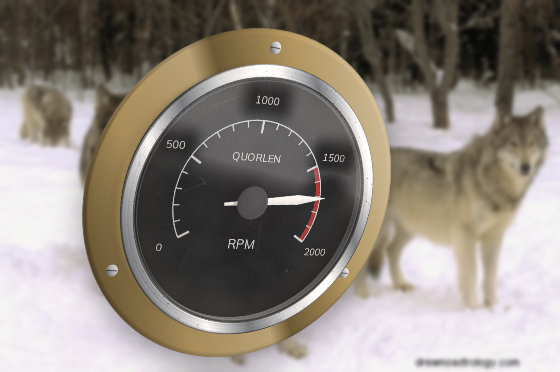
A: rpm 1700
